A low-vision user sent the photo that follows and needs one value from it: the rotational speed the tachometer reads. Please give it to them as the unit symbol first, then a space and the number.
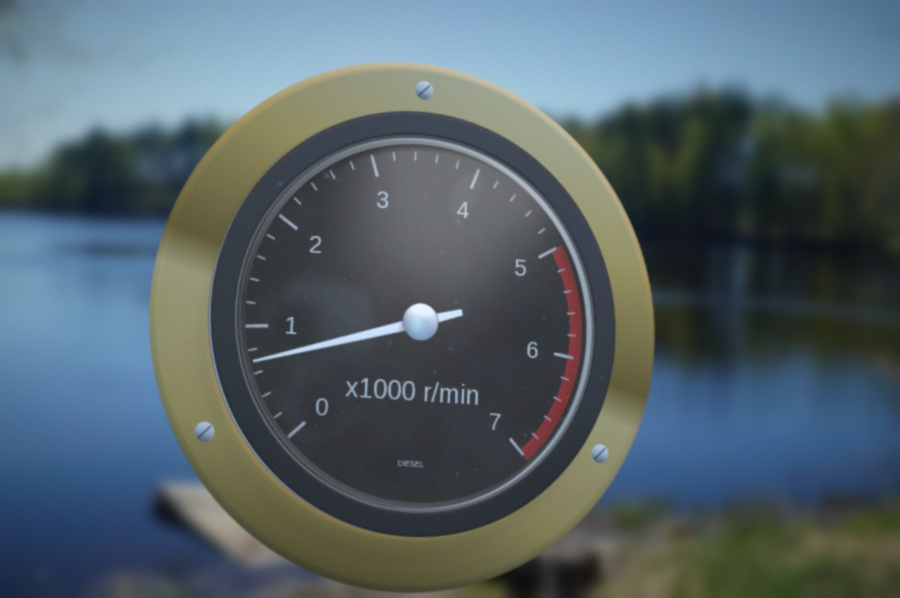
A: rpm 700
